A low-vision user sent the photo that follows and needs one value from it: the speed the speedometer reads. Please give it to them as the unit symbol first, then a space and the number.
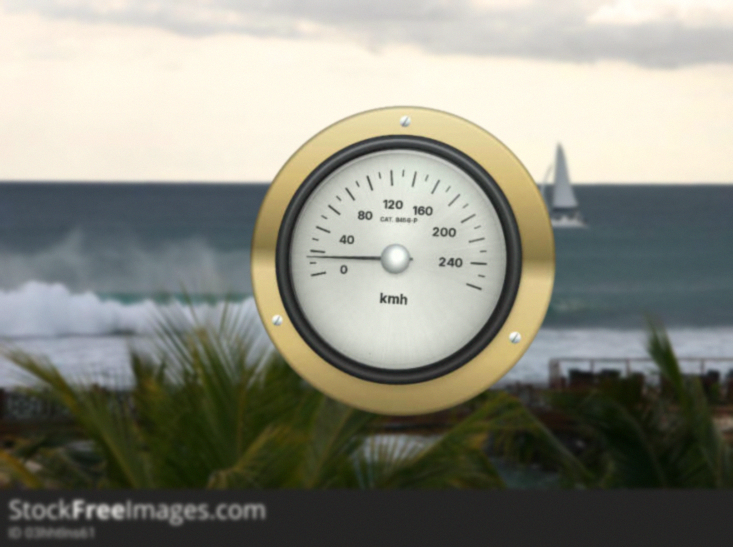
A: km/h 15
